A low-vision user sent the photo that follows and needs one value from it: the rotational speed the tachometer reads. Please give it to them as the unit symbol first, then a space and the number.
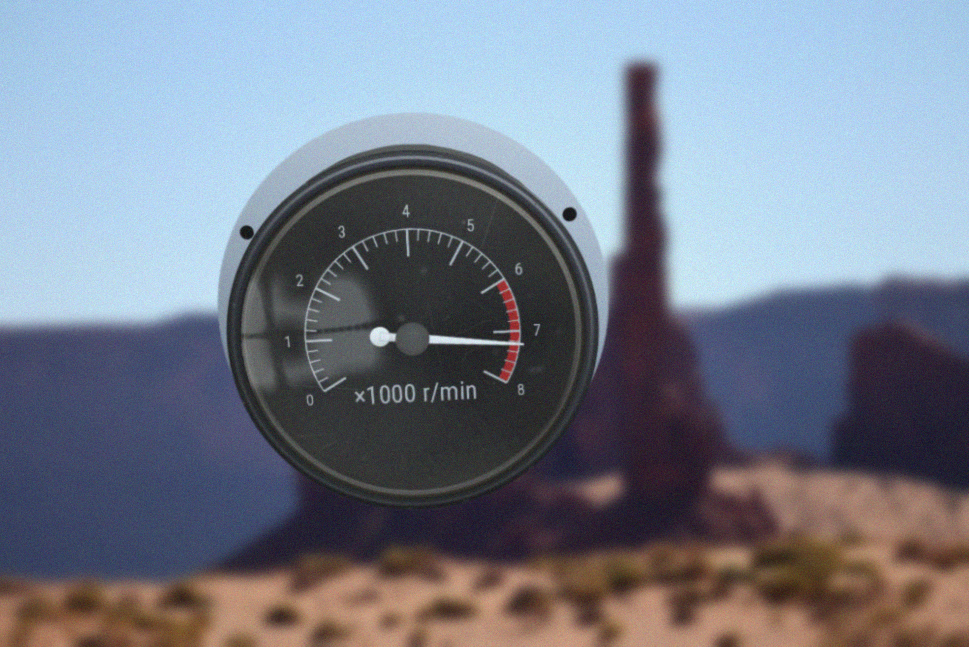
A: rpm 7200
